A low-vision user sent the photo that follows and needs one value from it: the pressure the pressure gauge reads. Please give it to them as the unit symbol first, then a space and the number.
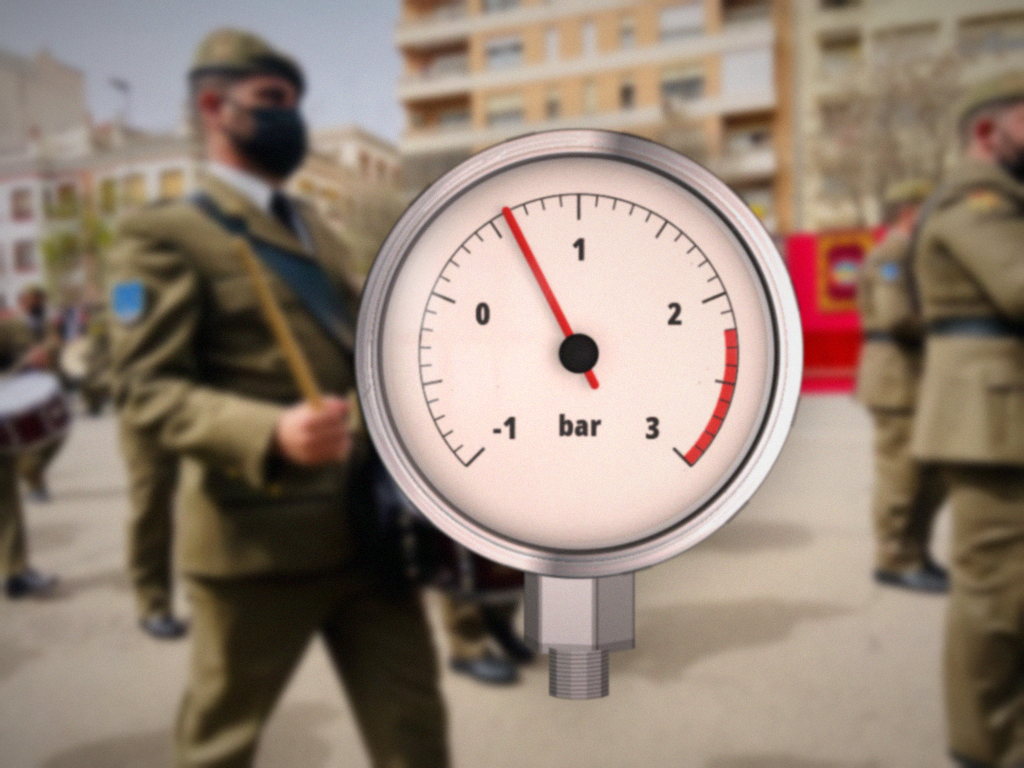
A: bar 0.6
